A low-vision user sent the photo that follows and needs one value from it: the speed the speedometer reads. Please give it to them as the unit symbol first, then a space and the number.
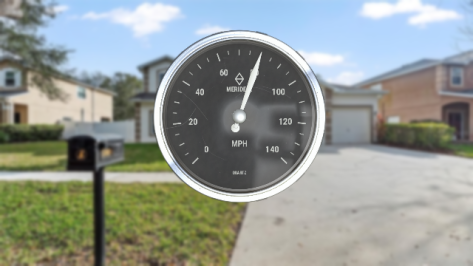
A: mph 80
